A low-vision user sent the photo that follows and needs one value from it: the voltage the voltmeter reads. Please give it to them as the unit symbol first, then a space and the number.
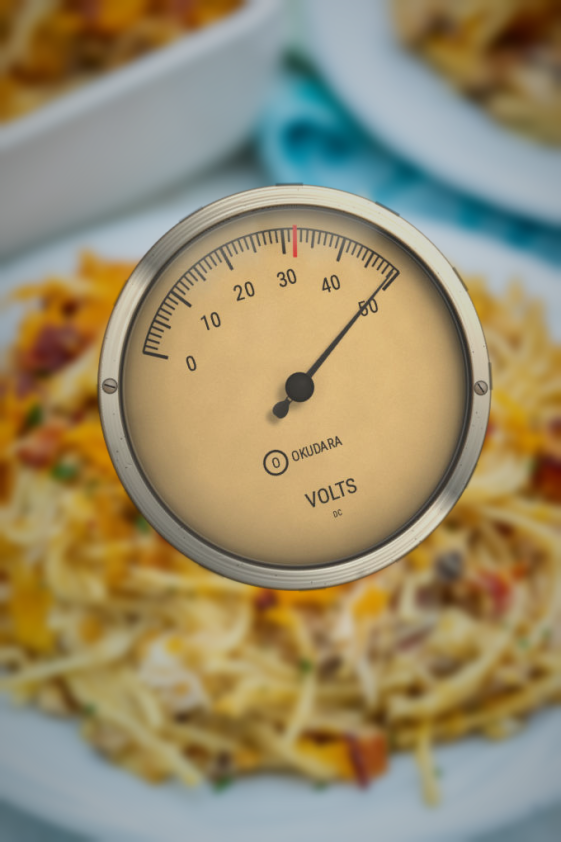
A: V 49
